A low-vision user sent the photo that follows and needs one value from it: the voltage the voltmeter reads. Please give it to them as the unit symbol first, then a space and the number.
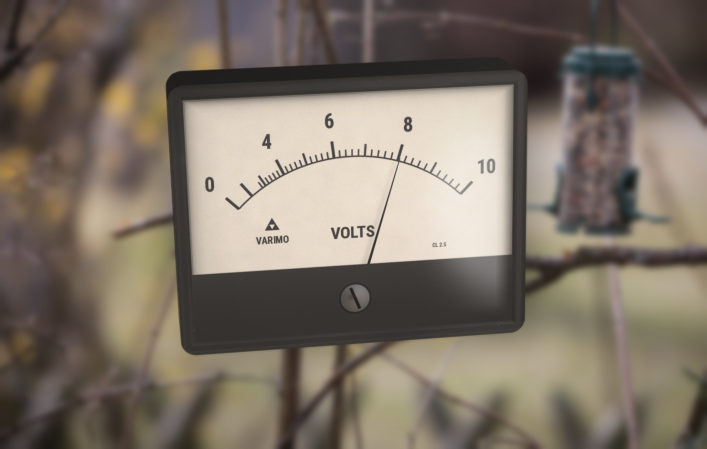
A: V 8
